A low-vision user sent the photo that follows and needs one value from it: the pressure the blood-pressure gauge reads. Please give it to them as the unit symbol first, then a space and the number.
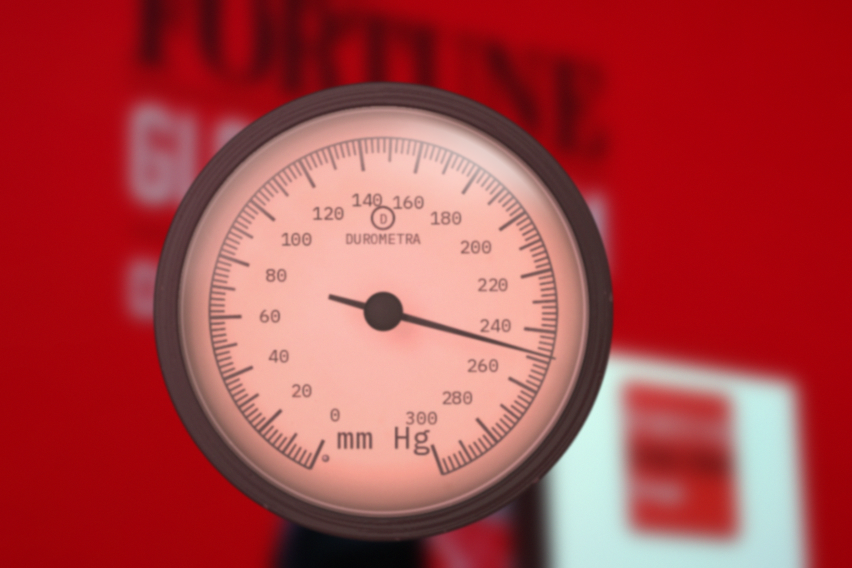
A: mmHg 248
